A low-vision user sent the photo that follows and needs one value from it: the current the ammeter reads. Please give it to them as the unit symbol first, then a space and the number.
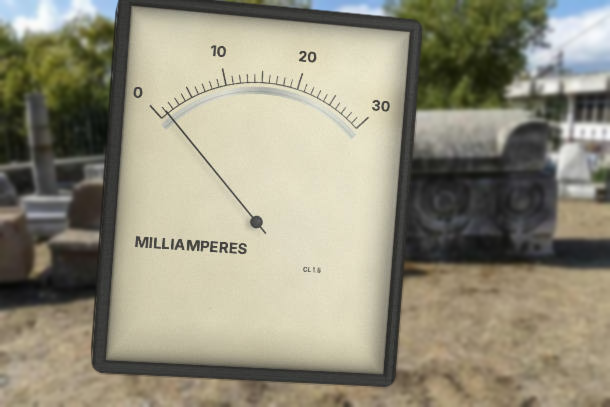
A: mA 1
